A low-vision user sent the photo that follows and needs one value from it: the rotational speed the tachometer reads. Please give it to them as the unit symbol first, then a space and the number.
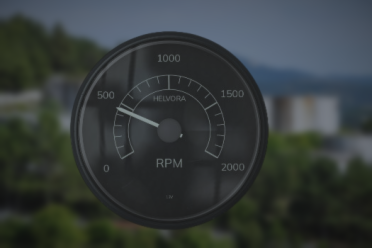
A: rpm 450
